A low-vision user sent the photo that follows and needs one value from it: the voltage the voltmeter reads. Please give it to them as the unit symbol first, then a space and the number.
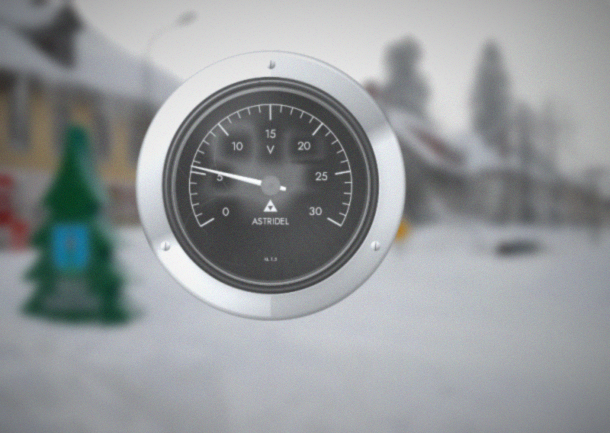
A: V 5.5
